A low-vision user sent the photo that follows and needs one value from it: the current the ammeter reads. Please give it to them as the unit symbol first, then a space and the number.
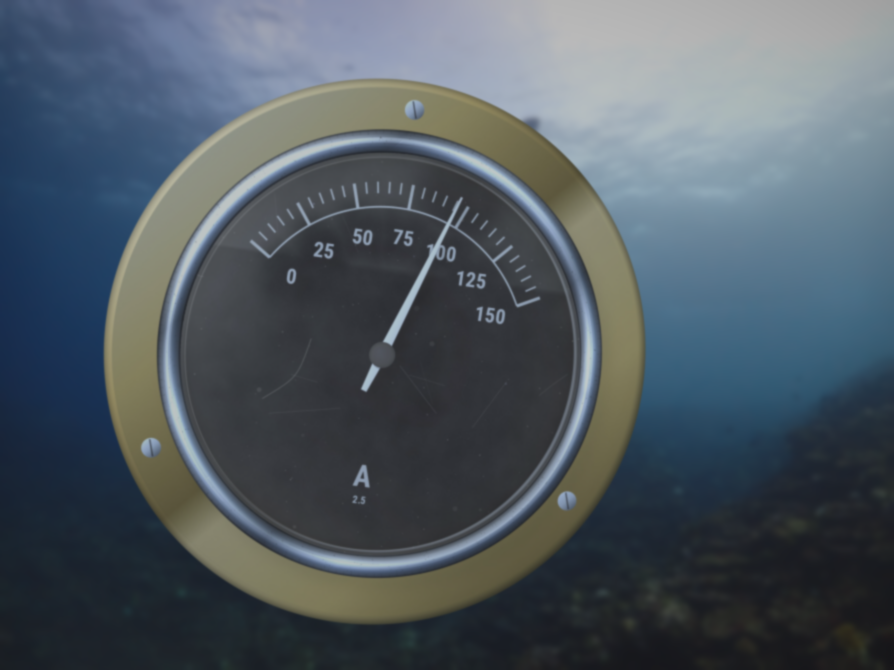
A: A 95
